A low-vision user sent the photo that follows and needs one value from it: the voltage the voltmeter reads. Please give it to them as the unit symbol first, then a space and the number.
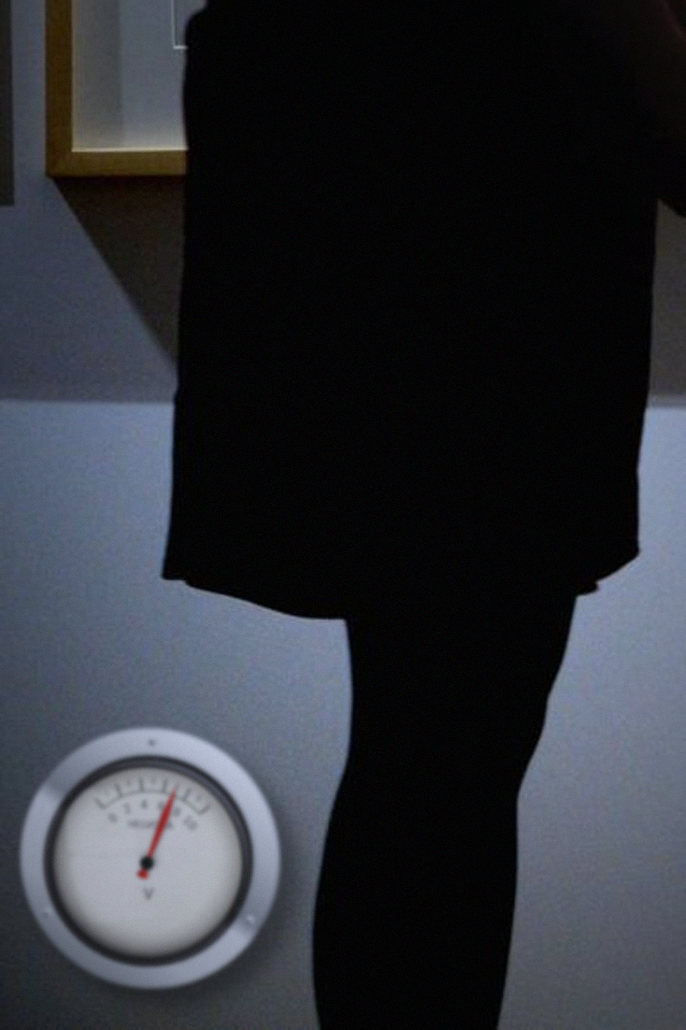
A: V 7
